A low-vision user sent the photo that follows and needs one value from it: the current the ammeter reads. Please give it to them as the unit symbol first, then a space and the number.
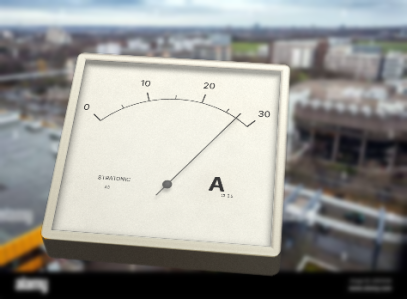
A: A 27.5
